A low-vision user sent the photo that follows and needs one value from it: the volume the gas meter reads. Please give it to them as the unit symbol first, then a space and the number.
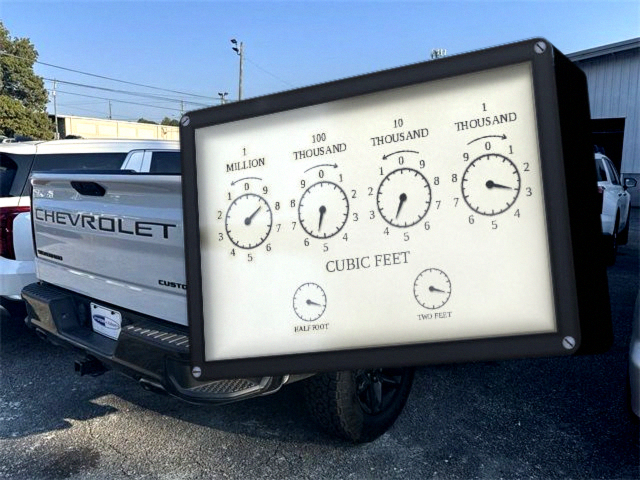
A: ft³ 854300
